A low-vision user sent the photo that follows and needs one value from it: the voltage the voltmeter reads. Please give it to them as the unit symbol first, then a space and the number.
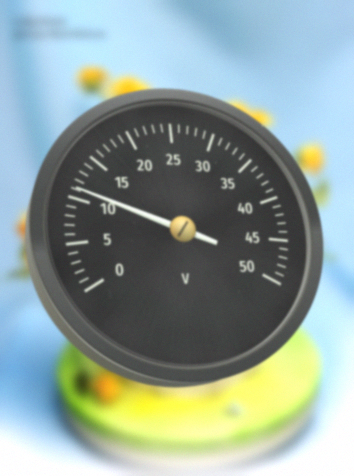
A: V 11
